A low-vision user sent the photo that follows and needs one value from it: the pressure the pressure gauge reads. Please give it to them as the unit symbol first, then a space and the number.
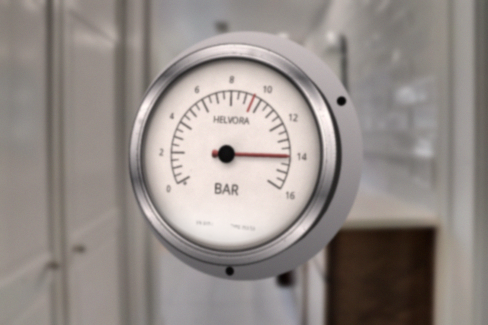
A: bar 14
